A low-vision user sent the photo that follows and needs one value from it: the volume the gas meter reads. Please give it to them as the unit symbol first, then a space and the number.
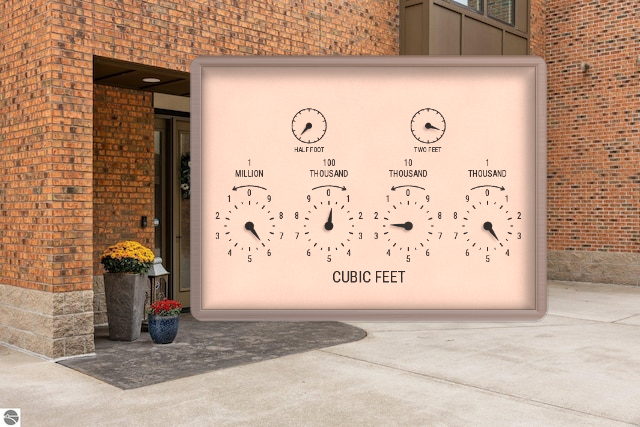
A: ft³ 602400
